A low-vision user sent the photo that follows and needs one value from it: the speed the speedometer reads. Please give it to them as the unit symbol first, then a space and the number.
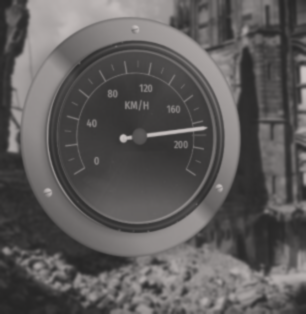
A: km/h 185
